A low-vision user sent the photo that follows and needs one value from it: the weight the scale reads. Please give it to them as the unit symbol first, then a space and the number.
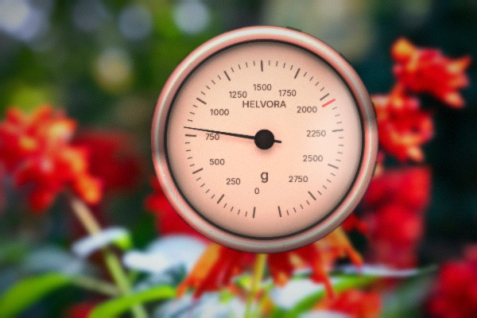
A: g 800
